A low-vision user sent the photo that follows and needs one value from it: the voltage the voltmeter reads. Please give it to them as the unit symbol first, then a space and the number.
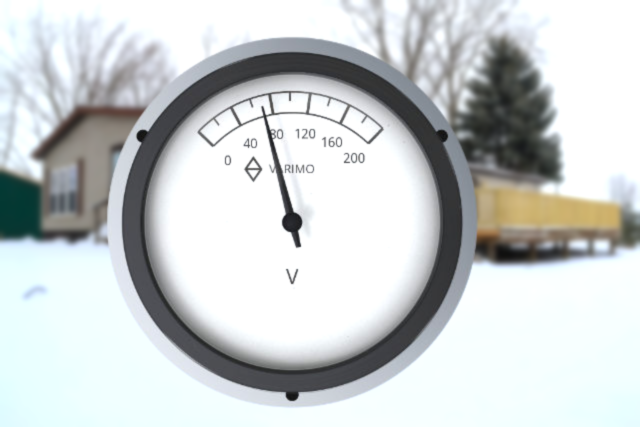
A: V 70
